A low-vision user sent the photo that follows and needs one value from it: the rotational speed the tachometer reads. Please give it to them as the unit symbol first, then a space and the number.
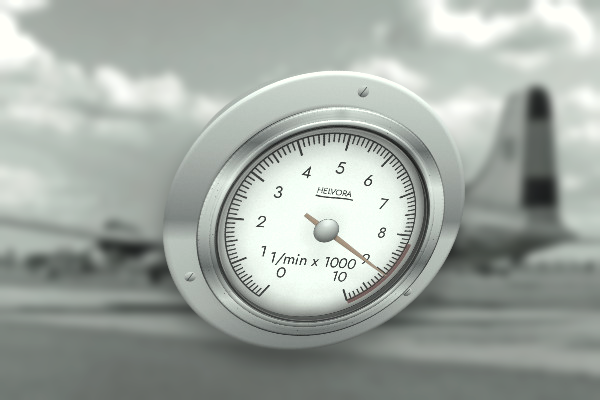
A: rpm 9000
